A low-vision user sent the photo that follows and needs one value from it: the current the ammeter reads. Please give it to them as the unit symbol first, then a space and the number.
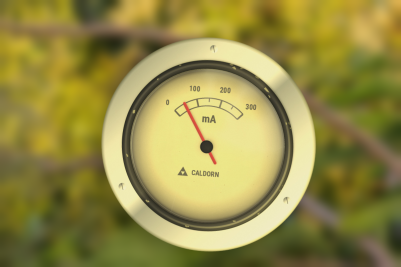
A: mA 50
